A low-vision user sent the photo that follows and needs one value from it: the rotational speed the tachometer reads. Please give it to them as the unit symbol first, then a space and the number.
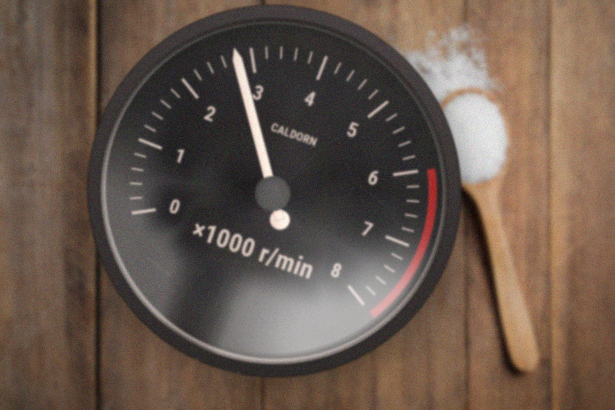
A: rpm 2800
